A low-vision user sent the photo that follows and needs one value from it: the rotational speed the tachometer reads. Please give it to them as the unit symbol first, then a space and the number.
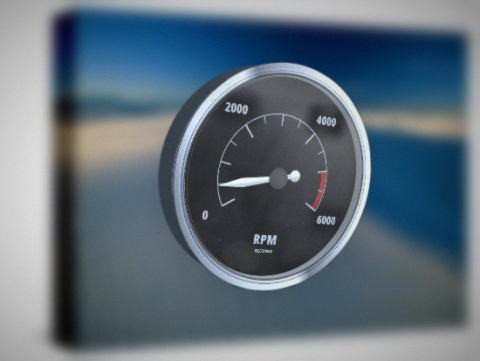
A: rpm 500
